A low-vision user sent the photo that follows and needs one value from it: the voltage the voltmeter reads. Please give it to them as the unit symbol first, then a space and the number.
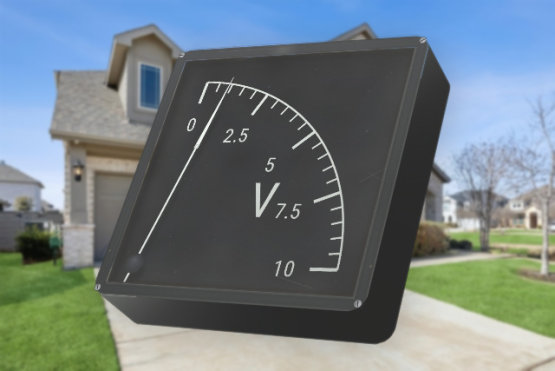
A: V 1
